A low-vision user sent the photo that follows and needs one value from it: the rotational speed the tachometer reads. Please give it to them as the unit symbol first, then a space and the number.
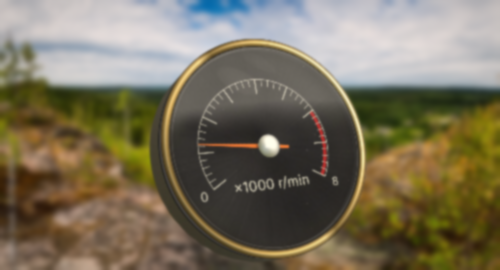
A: rpm 1200
